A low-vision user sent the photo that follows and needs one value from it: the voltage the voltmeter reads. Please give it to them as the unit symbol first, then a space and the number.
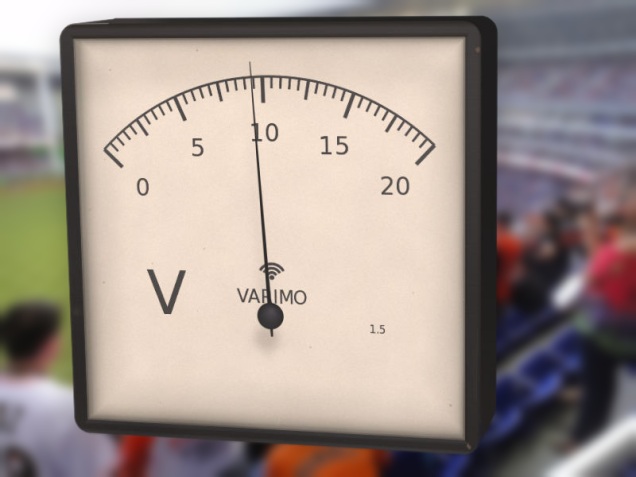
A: V 9.5
